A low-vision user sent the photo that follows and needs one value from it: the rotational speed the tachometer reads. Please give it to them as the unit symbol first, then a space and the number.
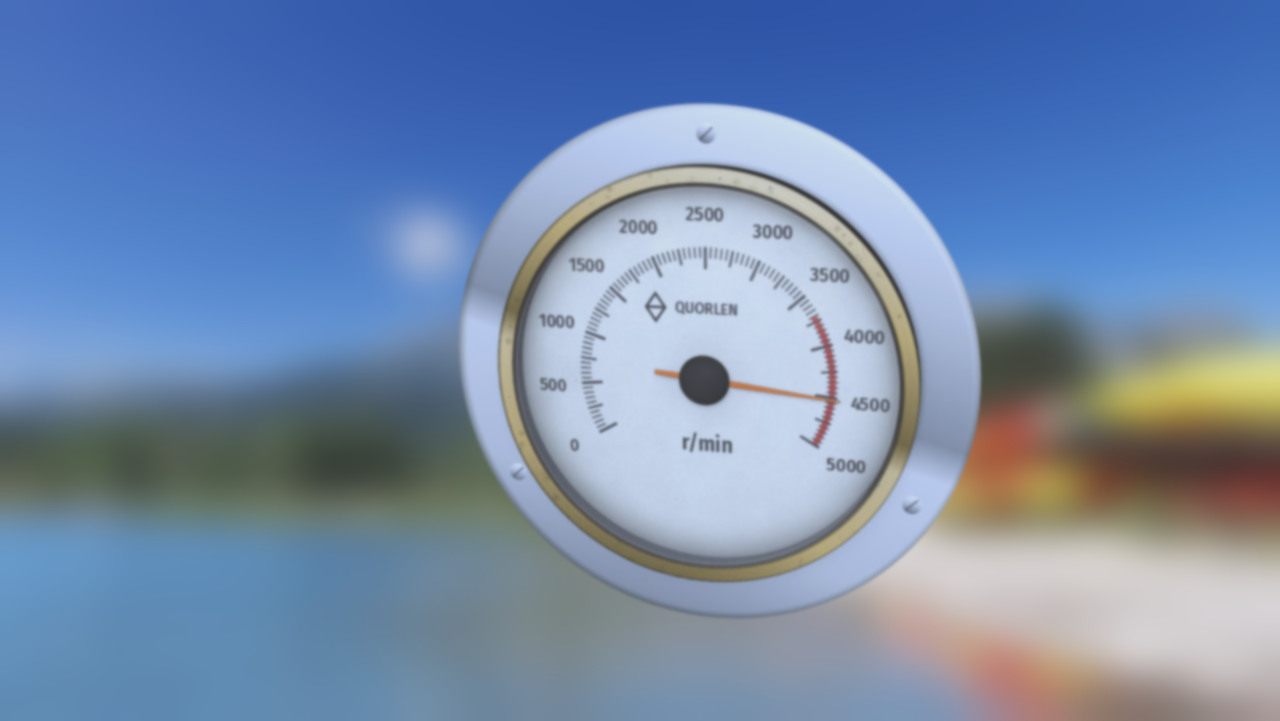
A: rpm 4500
